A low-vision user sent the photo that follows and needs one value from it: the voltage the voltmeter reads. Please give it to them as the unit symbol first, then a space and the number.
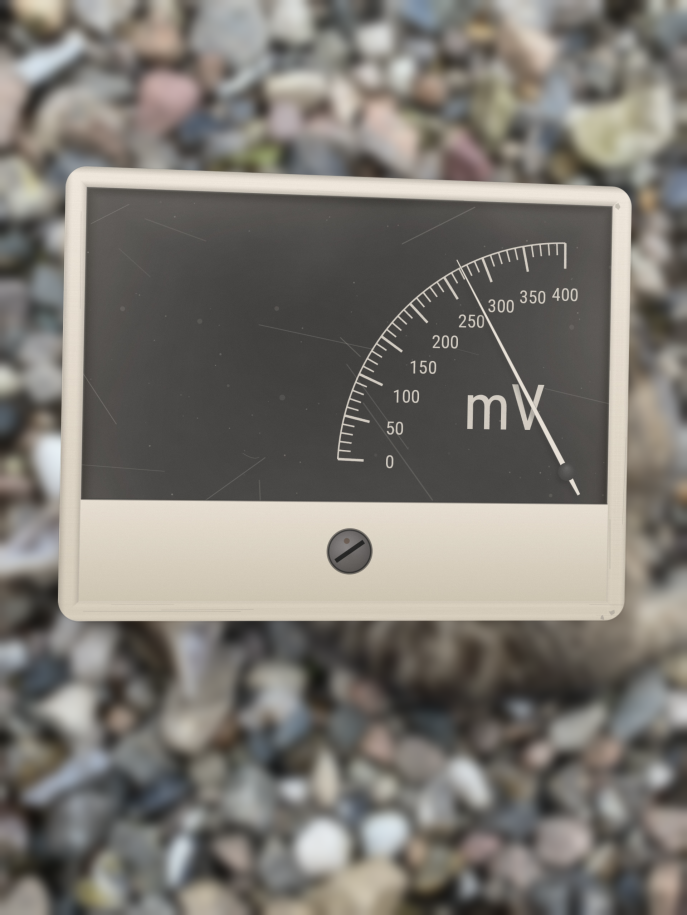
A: mV 270
